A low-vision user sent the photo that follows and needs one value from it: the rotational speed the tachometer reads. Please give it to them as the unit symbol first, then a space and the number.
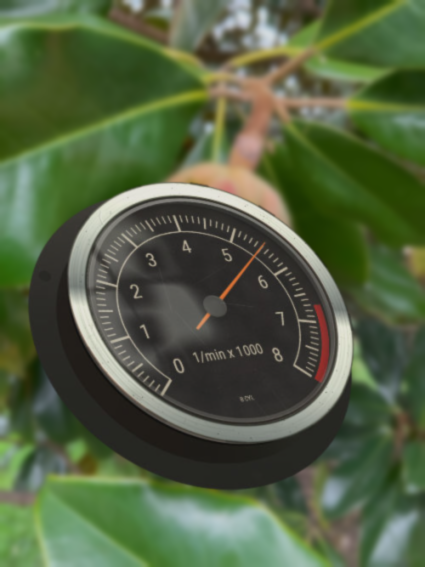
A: rpm 5500
